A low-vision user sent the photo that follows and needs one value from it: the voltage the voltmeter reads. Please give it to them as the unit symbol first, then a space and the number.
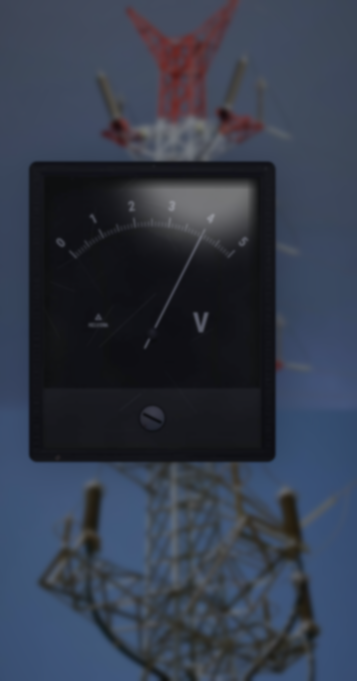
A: V 4
